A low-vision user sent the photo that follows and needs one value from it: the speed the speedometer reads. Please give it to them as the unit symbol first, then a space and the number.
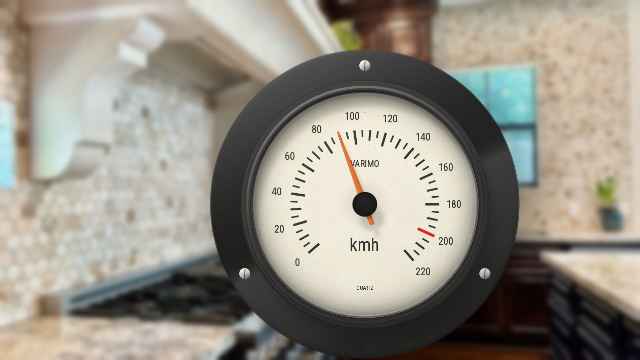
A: km/h 90
